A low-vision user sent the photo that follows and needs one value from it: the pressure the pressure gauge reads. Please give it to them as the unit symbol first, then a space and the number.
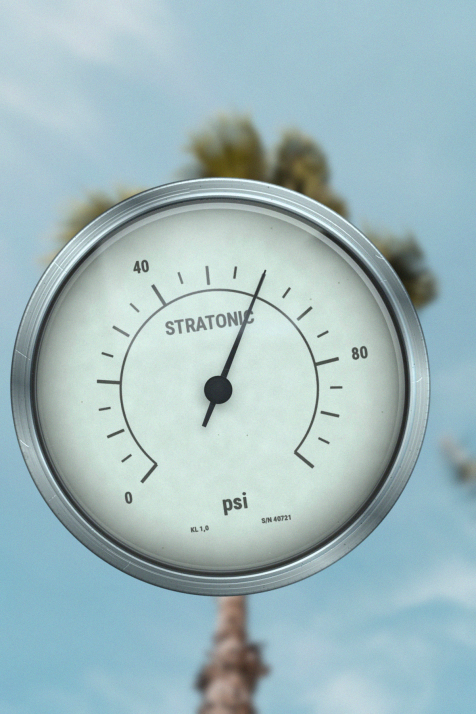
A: psi 60
